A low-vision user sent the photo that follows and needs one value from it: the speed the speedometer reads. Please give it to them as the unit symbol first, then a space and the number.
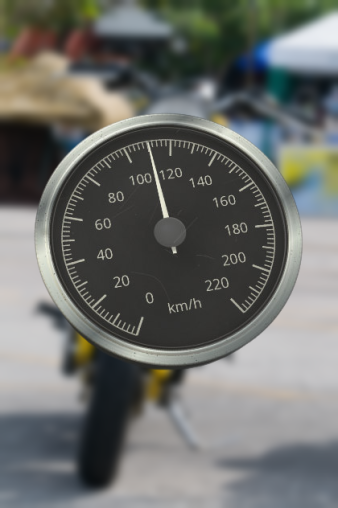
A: km/h 110
